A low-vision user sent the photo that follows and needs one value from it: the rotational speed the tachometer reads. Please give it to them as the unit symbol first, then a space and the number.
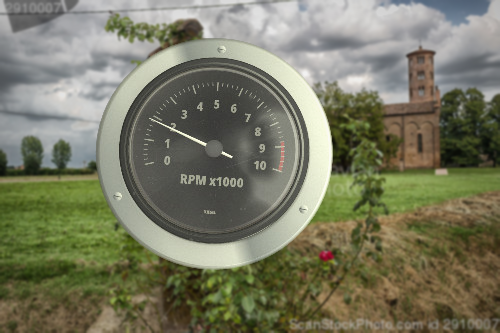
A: rpm 1800
